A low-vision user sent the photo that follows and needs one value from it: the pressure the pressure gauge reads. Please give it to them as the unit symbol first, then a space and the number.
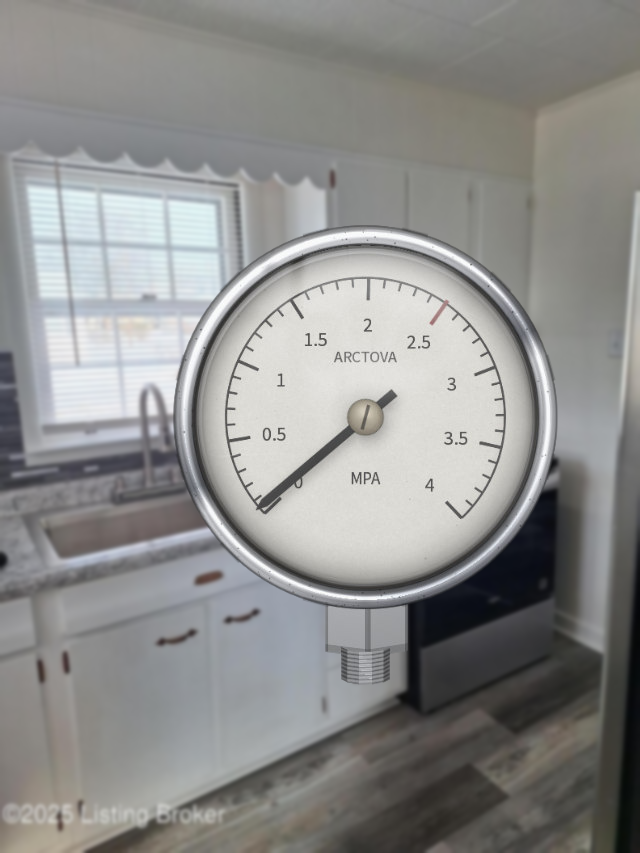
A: MPa 0.05
